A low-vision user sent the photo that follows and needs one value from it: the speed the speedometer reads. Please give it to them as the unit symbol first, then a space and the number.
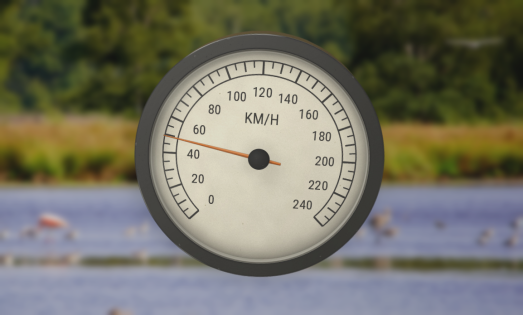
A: km/h 50
